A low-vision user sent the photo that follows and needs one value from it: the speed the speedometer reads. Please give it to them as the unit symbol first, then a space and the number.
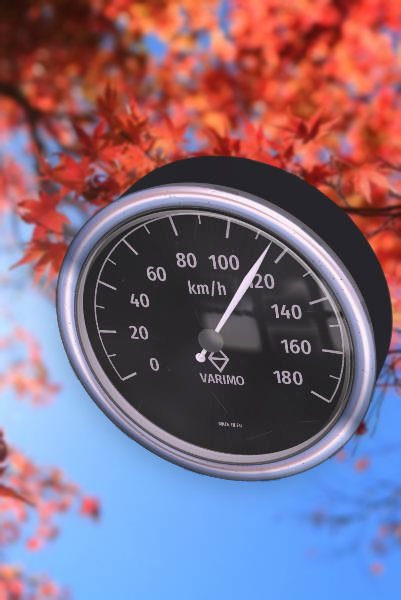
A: km/h 115
